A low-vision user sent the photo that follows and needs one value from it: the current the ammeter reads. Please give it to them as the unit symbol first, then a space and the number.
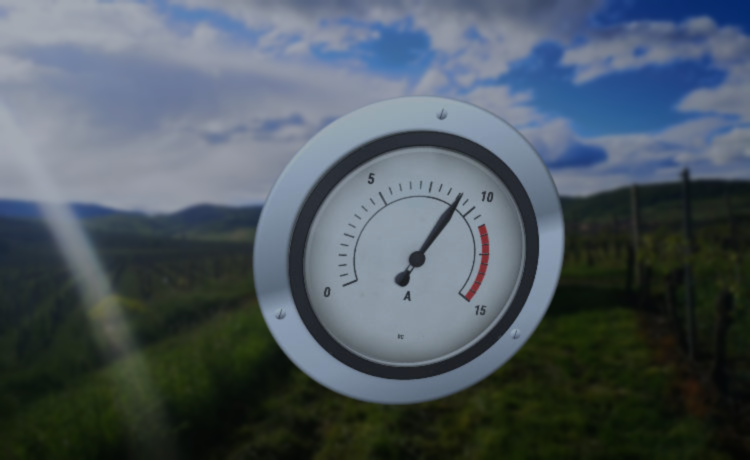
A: A 9
